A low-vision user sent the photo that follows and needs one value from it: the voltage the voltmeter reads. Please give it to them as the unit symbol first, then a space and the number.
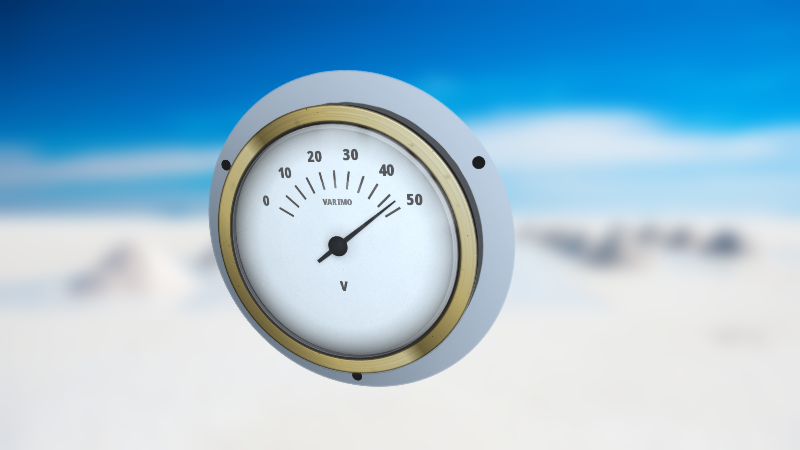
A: V 47.5
